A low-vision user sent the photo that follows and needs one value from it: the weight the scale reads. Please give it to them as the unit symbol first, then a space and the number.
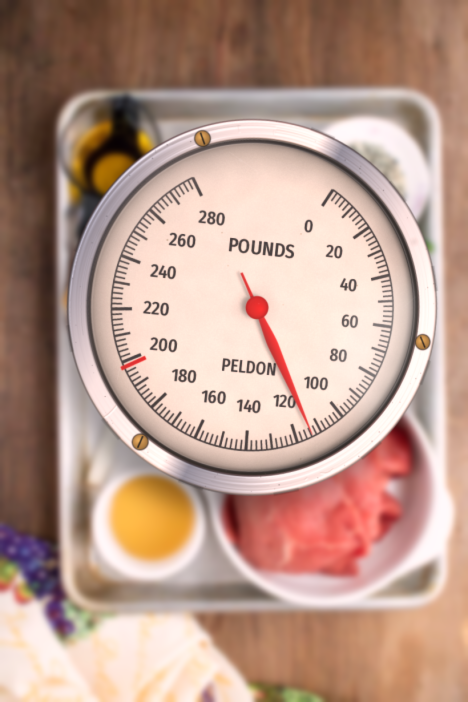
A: lb 114
